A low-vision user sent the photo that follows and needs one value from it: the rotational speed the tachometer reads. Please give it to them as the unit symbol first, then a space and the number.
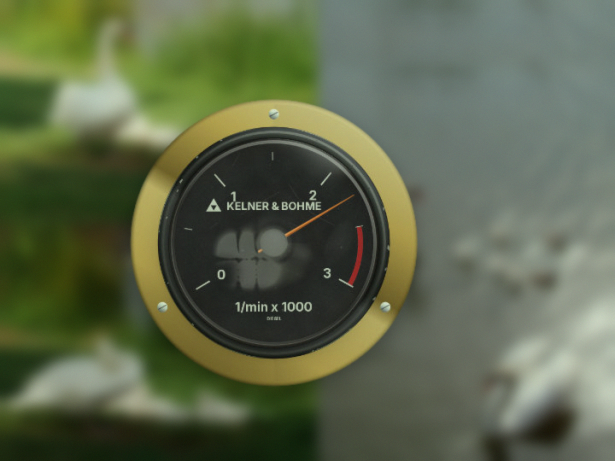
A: rpm 2250
